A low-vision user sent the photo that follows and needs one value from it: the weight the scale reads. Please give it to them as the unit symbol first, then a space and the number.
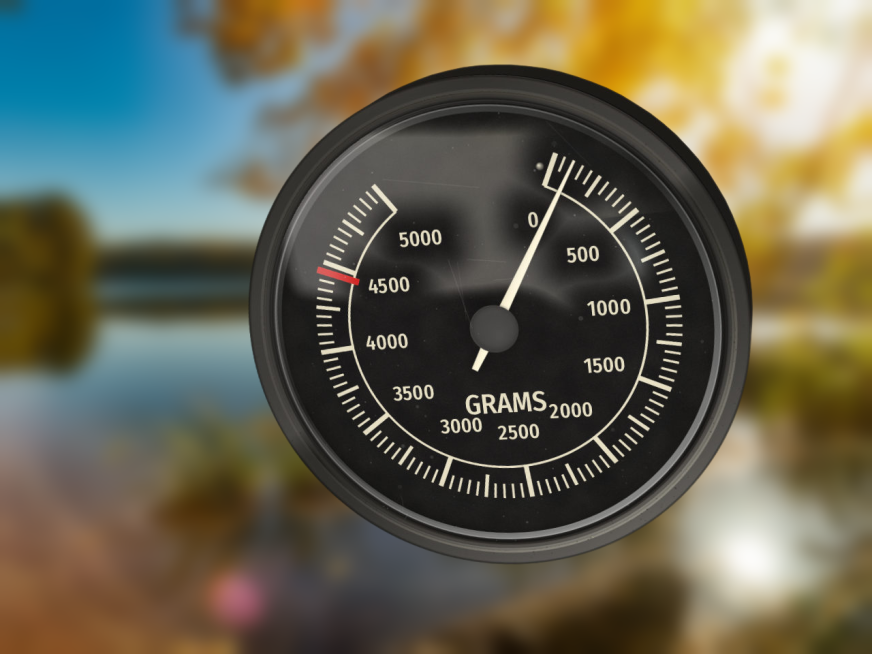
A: g 100
